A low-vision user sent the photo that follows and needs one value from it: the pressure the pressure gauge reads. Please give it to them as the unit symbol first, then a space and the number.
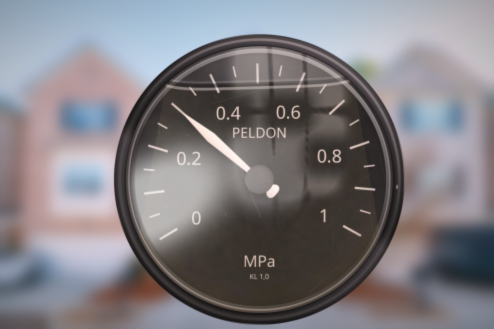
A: MPa 0.3
